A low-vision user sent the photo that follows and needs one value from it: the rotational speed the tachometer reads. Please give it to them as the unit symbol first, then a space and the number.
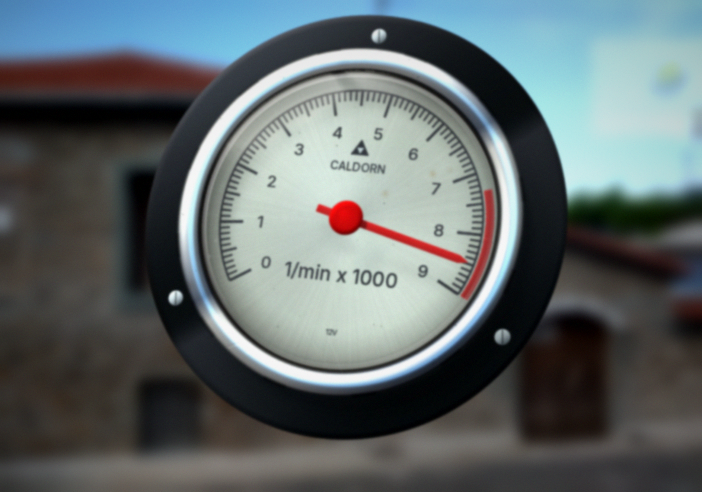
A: rpm 8500
